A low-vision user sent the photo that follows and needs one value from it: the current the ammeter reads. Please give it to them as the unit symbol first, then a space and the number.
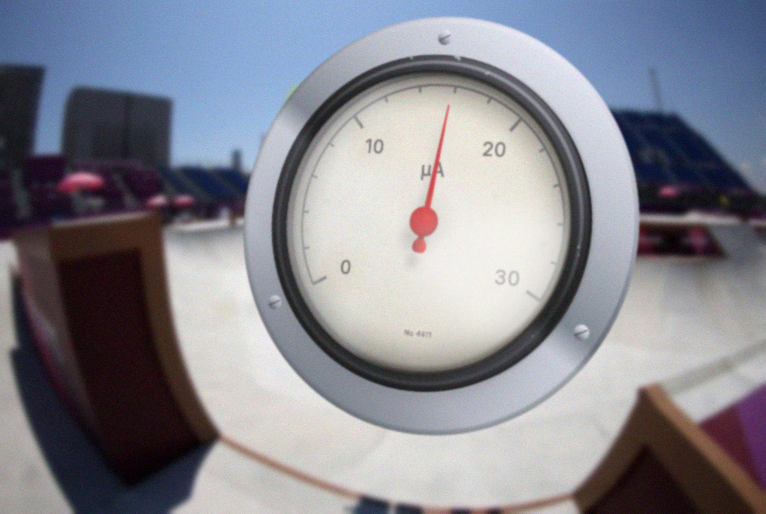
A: µA 16
